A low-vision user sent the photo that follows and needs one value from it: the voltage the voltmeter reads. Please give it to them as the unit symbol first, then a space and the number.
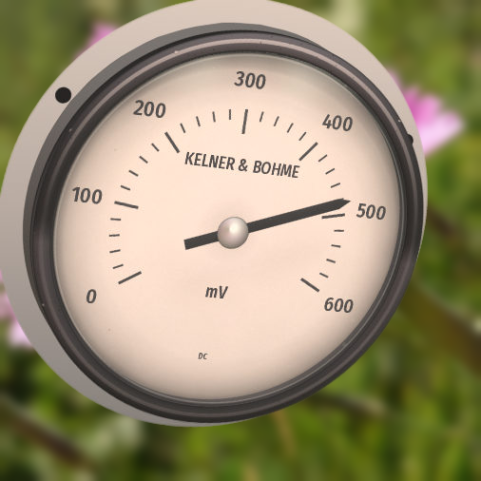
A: mV 480
